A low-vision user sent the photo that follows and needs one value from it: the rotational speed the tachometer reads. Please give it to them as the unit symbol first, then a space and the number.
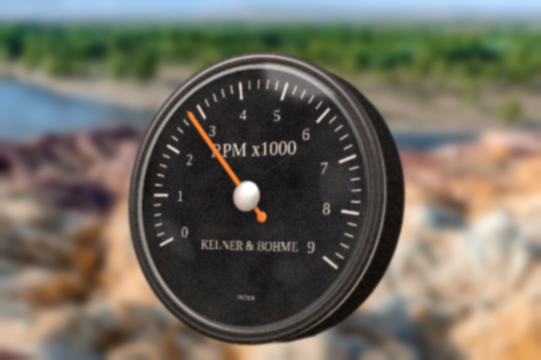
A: rpm 2800
